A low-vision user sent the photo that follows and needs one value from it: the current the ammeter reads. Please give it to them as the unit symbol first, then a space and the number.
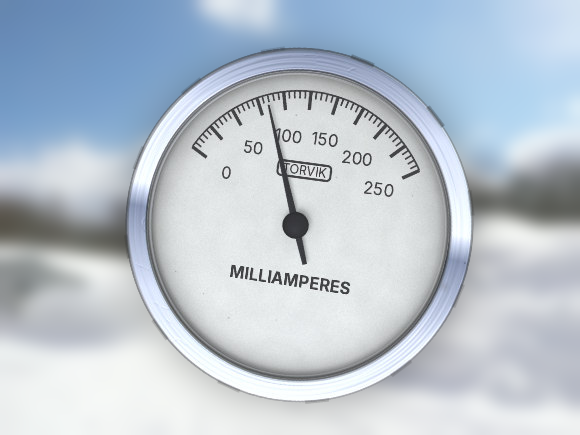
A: mA 85
